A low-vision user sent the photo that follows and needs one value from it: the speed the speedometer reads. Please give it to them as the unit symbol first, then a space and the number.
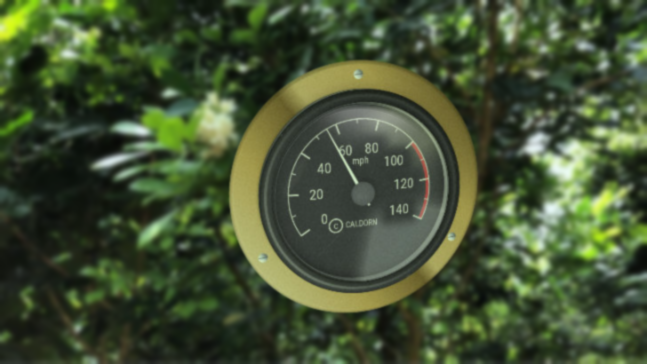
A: mph 55
